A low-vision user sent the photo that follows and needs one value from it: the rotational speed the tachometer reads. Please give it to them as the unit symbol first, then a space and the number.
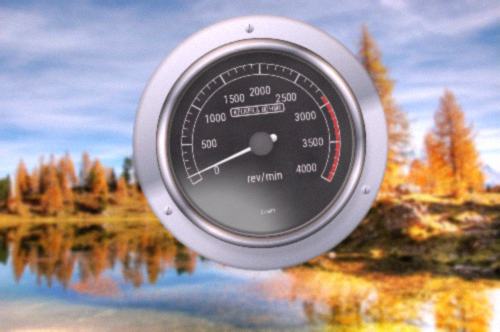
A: rpm 100
